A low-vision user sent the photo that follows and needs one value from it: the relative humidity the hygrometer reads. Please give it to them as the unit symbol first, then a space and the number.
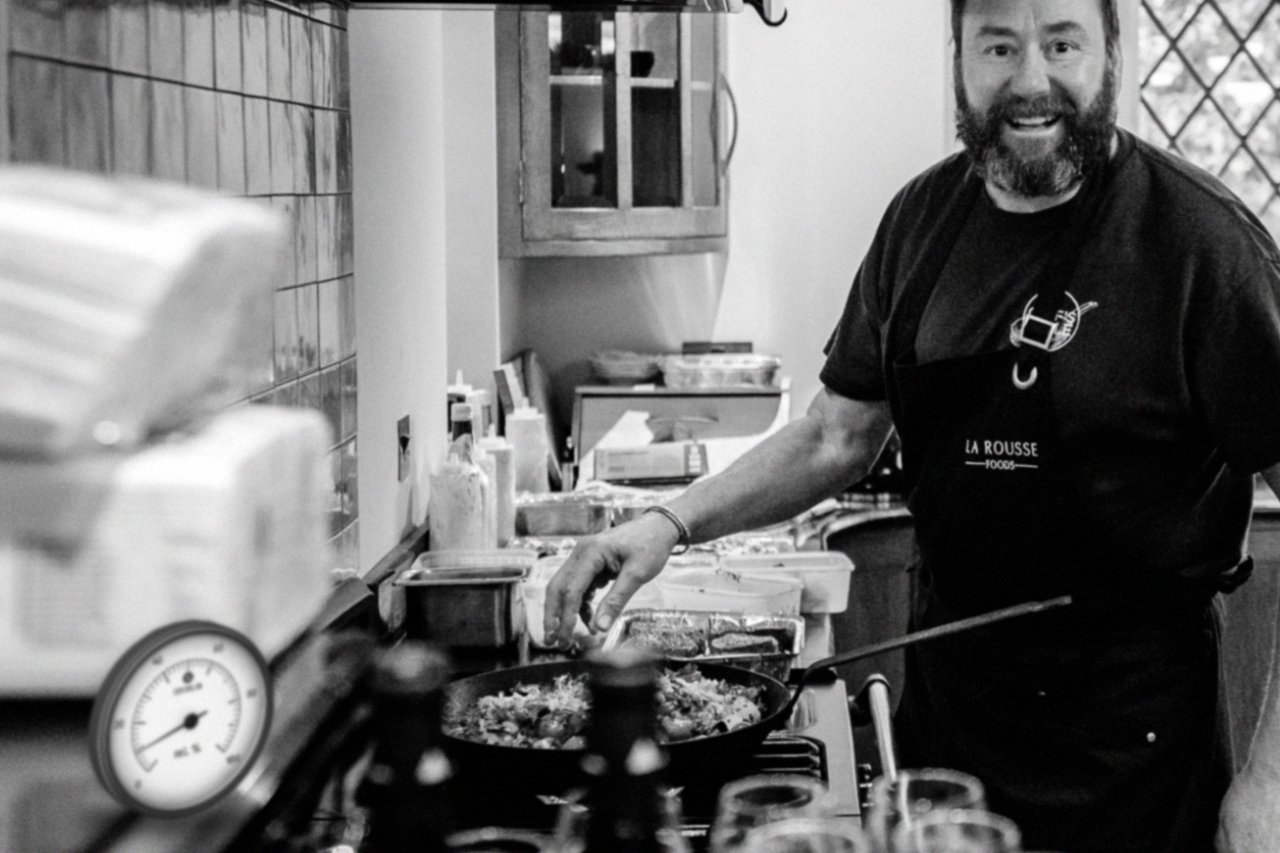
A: % 10
